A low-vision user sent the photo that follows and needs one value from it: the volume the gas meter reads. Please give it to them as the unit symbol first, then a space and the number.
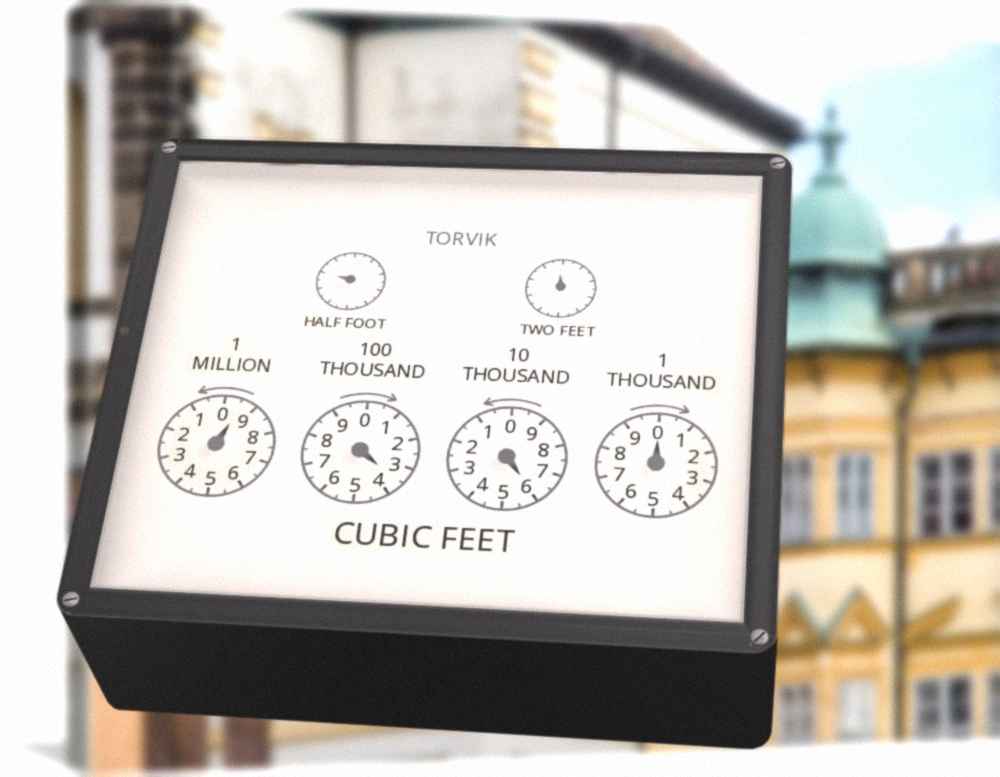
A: ft³ 936000
